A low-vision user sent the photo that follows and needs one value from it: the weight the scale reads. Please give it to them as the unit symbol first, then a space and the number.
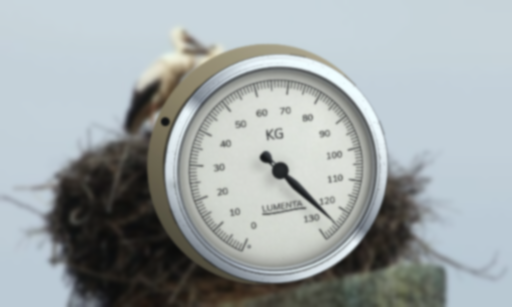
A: kg 125
